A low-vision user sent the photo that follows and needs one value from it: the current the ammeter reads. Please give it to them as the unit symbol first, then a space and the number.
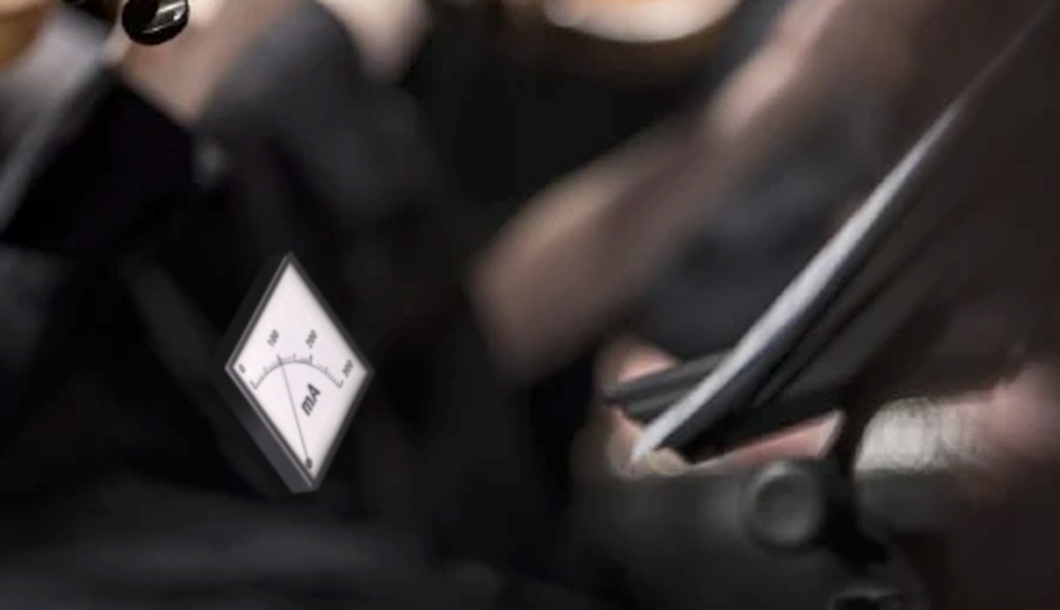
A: mA 100
